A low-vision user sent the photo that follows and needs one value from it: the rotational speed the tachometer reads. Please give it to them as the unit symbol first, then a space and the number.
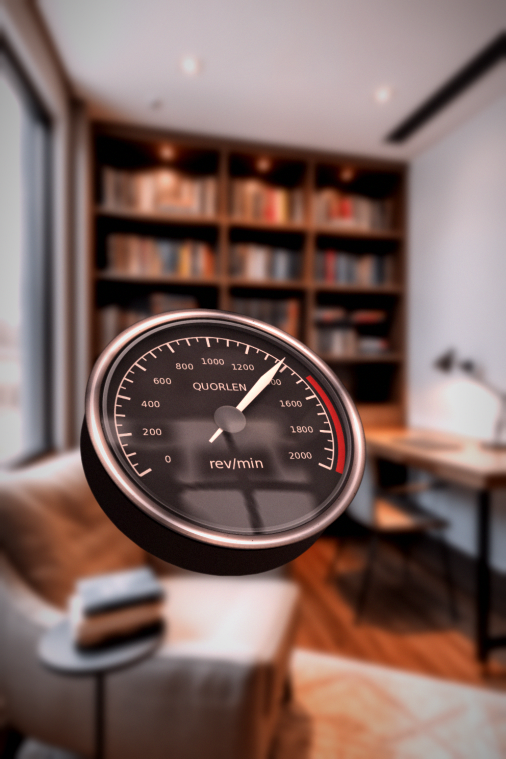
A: rpm 1375
